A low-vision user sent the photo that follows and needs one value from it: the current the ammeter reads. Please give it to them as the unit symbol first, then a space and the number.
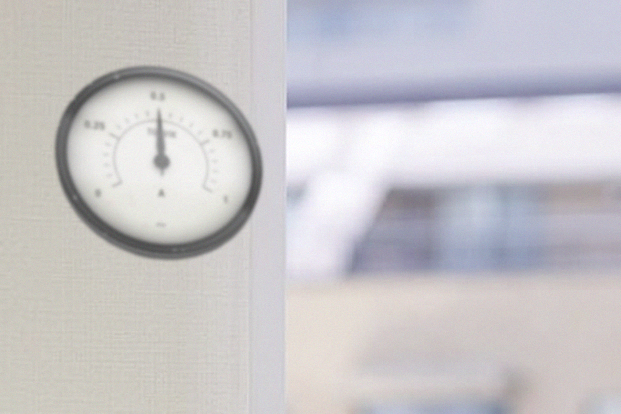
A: A 0.5
